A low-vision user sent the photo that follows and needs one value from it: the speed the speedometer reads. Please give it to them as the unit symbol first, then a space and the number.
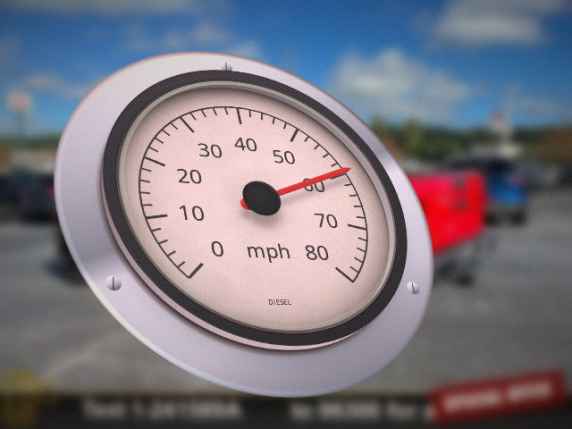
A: mph 60
